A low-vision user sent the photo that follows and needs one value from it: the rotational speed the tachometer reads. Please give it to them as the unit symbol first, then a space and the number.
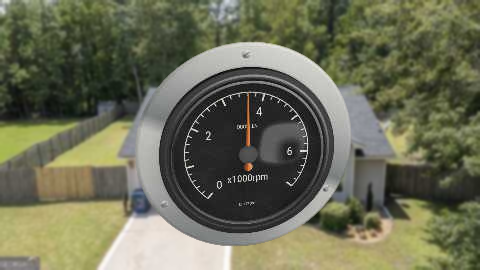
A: rpm 3600
